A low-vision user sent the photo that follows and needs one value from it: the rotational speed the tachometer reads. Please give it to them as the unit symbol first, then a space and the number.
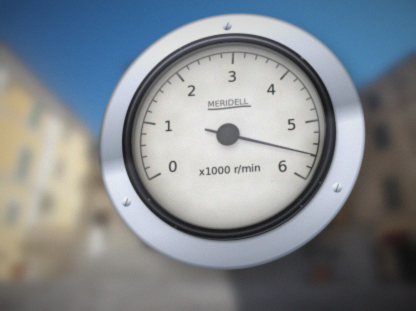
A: rpm 5600
